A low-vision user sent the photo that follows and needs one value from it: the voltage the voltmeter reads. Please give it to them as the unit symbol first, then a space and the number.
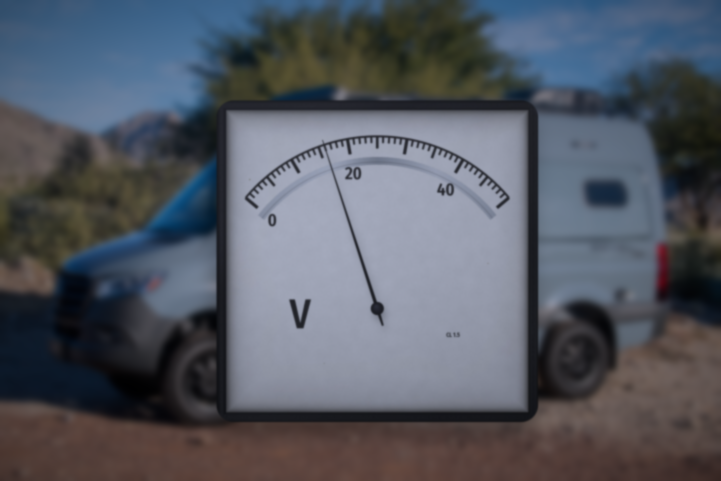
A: V 16
